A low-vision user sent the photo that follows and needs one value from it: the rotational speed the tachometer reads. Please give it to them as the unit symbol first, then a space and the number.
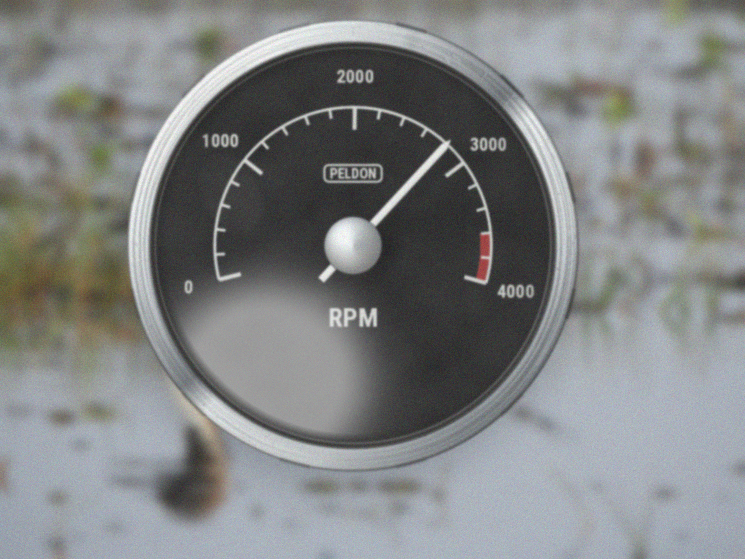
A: rpm 2800
